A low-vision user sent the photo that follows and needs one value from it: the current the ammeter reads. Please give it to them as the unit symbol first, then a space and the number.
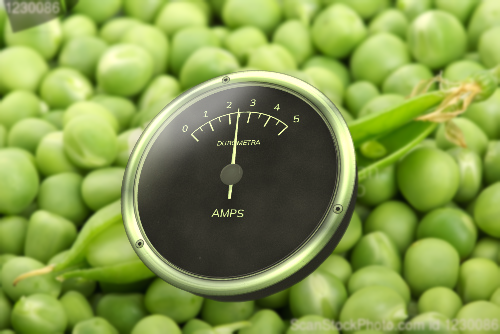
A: A 2.5
